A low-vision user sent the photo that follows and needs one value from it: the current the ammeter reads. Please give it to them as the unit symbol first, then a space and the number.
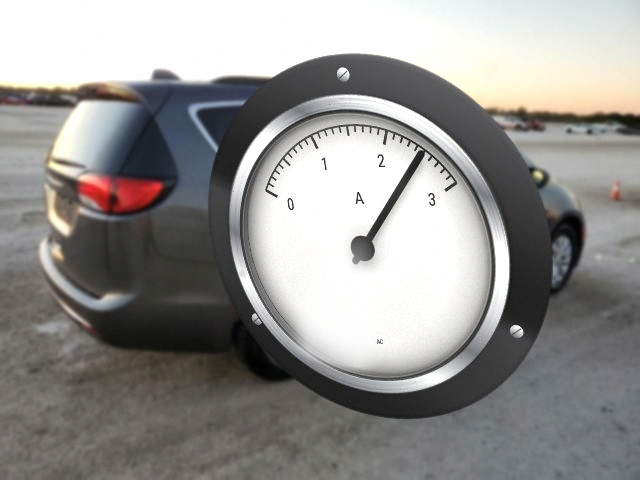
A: A 2.5
